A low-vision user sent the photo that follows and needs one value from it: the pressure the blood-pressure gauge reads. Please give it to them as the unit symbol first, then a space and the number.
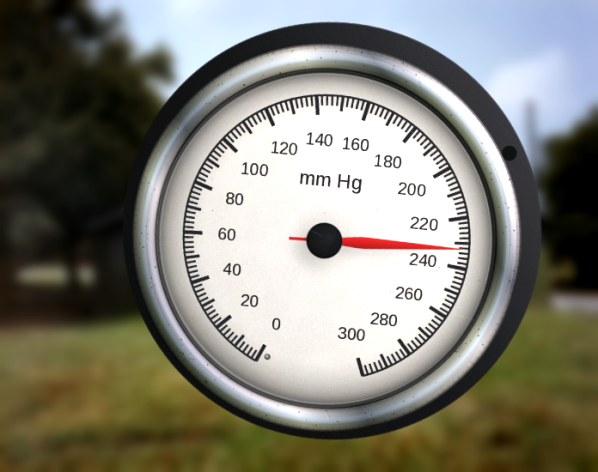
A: mmHg 232
